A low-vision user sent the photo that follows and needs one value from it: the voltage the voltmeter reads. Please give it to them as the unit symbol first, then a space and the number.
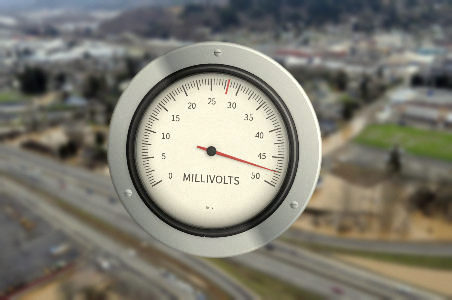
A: mV 47.5
